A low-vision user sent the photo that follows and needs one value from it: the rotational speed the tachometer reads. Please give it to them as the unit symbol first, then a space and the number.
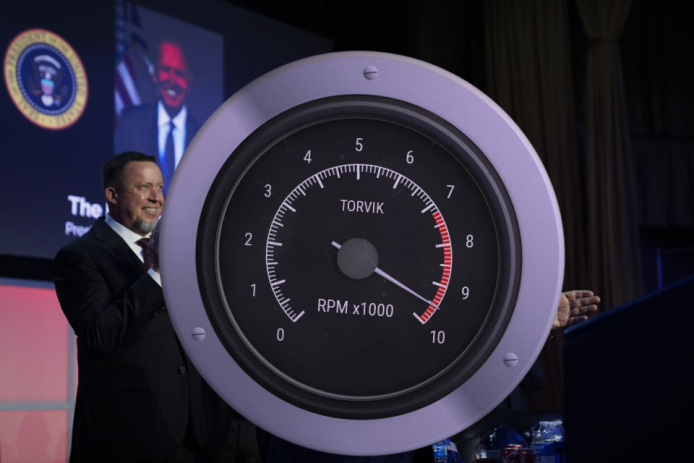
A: rpm 9500
